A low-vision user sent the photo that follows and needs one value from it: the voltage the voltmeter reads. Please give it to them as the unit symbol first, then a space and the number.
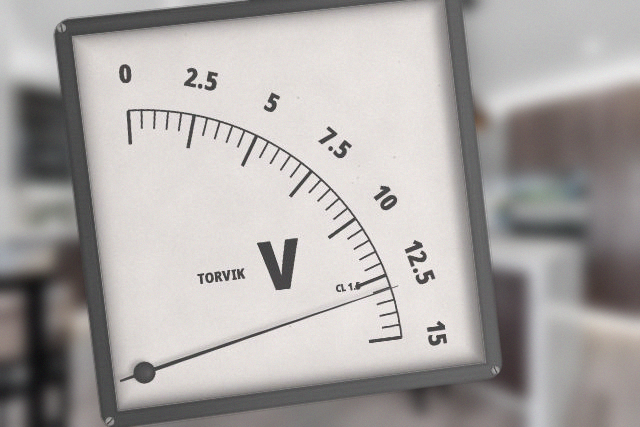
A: V 13
